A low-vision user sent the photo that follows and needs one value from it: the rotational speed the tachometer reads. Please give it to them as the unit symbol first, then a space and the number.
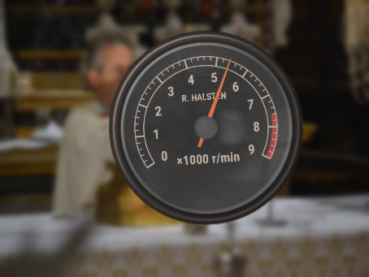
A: rpm 5400
